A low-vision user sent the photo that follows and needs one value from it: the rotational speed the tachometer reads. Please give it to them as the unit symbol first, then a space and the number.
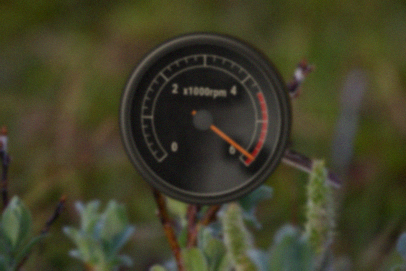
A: rpm 5800
